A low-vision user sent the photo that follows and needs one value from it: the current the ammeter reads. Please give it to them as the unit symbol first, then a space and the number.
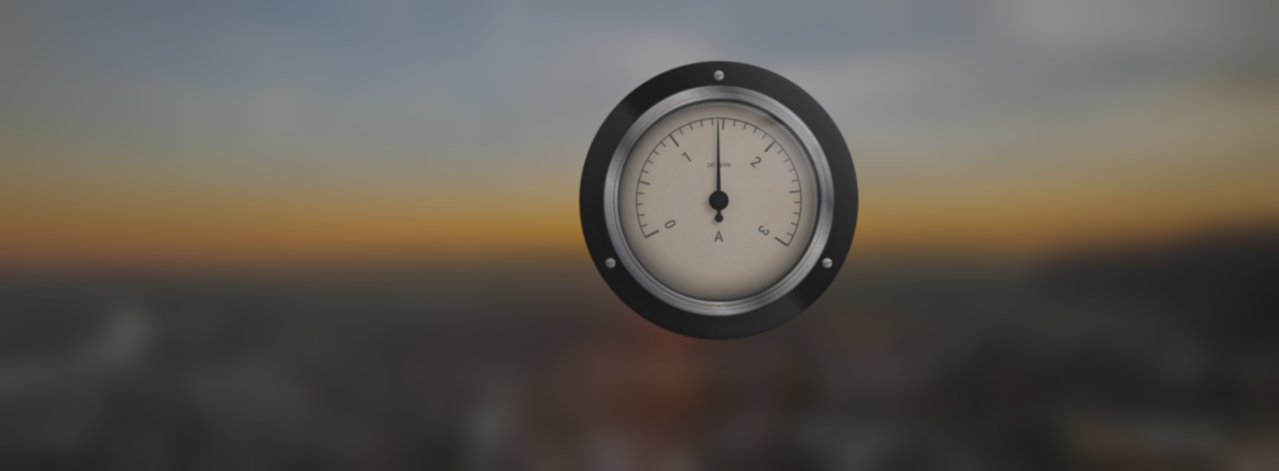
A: A 1.45
